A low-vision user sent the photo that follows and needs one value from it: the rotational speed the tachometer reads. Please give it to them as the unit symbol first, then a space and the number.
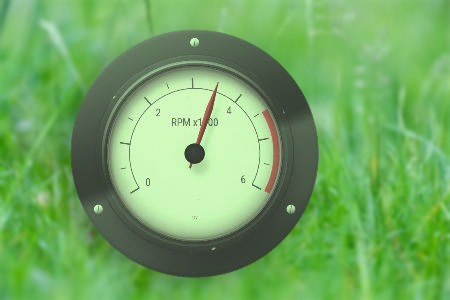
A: rpm 3500
